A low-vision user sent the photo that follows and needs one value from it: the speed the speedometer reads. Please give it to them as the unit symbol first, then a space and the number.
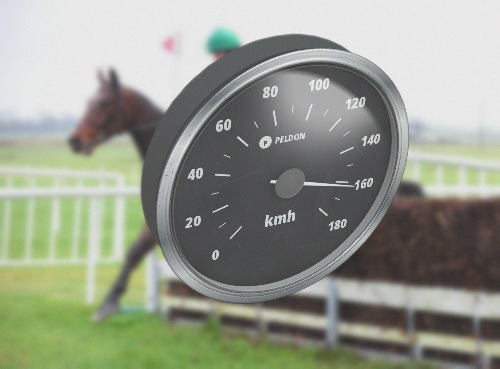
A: km/h 160
